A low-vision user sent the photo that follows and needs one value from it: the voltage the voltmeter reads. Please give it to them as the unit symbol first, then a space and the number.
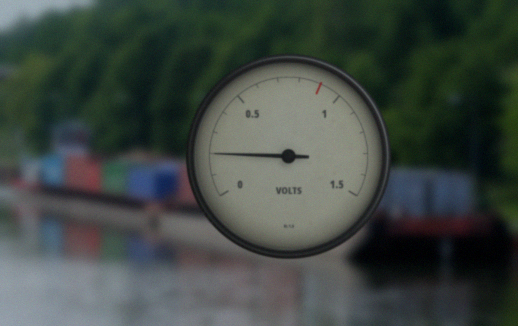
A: V 0.2
